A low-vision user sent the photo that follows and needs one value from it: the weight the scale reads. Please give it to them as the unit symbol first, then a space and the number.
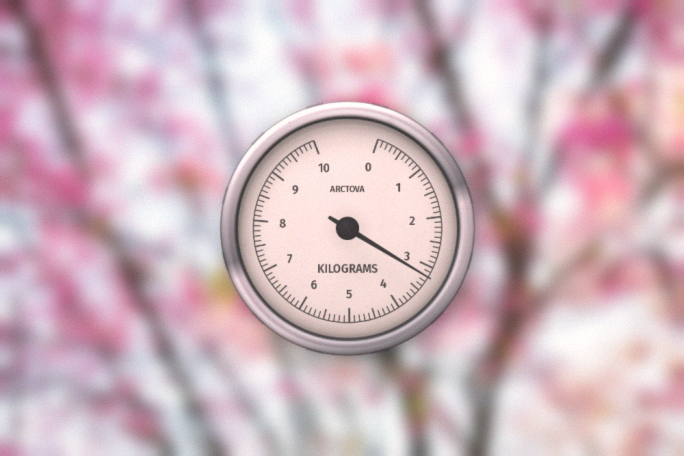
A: kg 3.2
